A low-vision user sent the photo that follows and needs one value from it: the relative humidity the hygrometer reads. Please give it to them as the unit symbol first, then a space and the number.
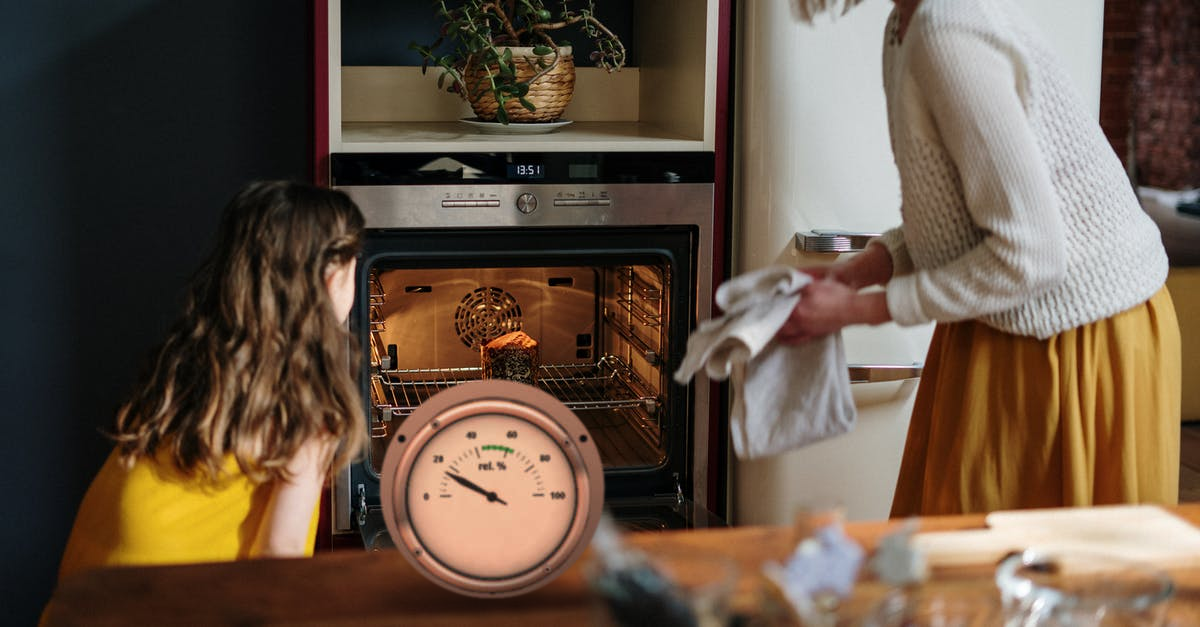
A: % 16
